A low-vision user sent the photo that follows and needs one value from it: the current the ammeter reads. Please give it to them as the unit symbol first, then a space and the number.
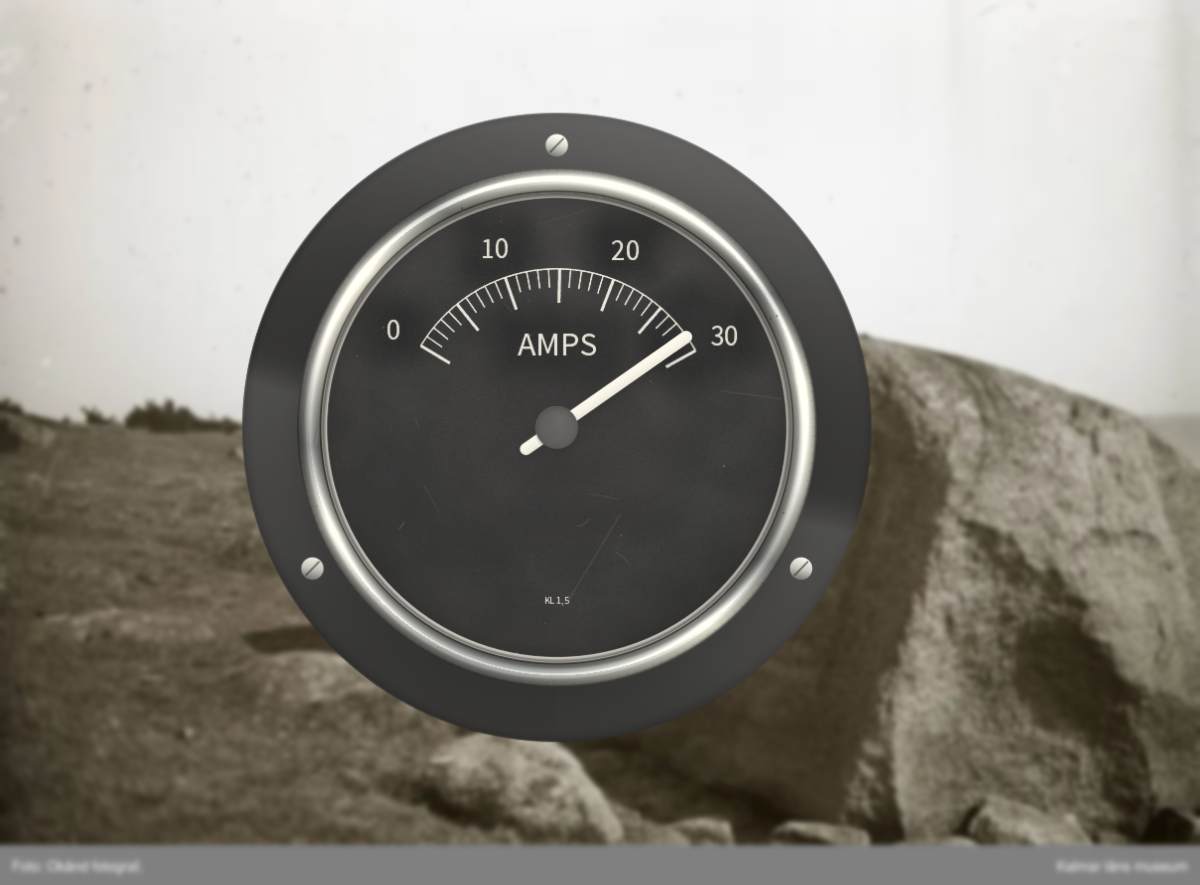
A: A 28.5
